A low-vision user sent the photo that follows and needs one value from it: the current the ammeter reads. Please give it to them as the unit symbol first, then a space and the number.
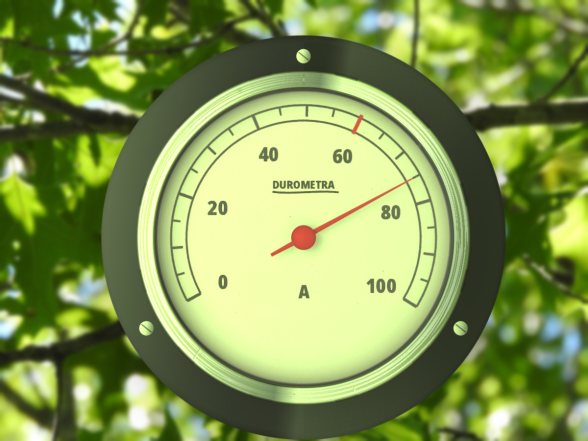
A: A 75
